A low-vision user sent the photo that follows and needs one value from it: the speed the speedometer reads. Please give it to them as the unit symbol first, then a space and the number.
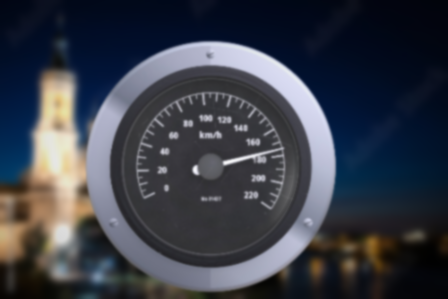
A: km/h 175
